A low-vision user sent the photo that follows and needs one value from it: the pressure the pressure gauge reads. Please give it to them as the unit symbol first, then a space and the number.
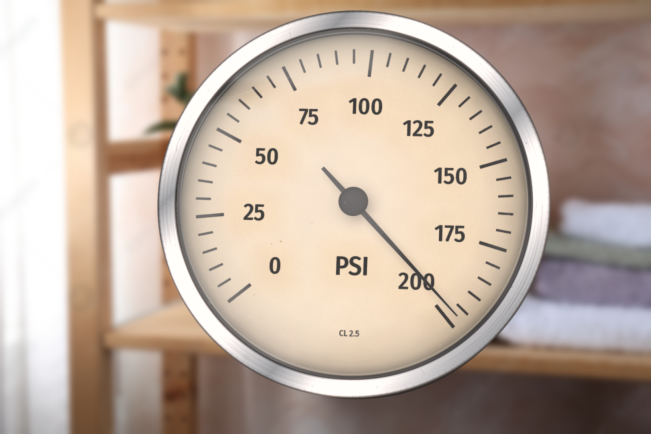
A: psi 197.5
